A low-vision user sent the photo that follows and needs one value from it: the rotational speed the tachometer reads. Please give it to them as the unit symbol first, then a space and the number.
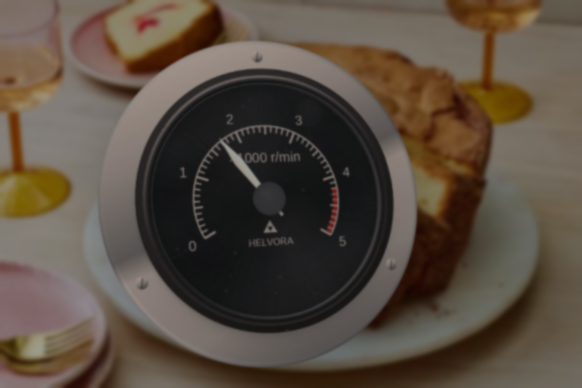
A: rpm 1700
